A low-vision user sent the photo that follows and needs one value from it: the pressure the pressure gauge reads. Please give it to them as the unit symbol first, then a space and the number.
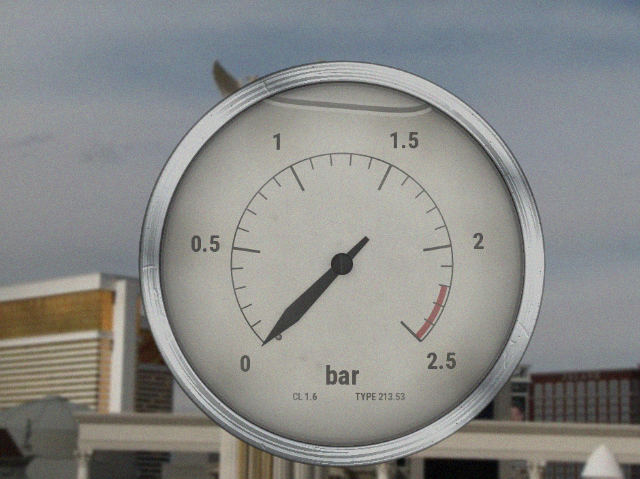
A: bar 0
